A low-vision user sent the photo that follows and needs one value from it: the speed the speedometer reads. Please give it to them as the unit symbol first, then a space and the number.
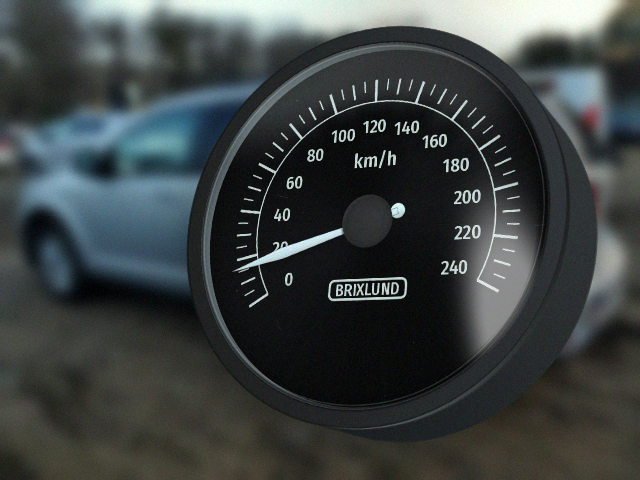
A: km/h 15
